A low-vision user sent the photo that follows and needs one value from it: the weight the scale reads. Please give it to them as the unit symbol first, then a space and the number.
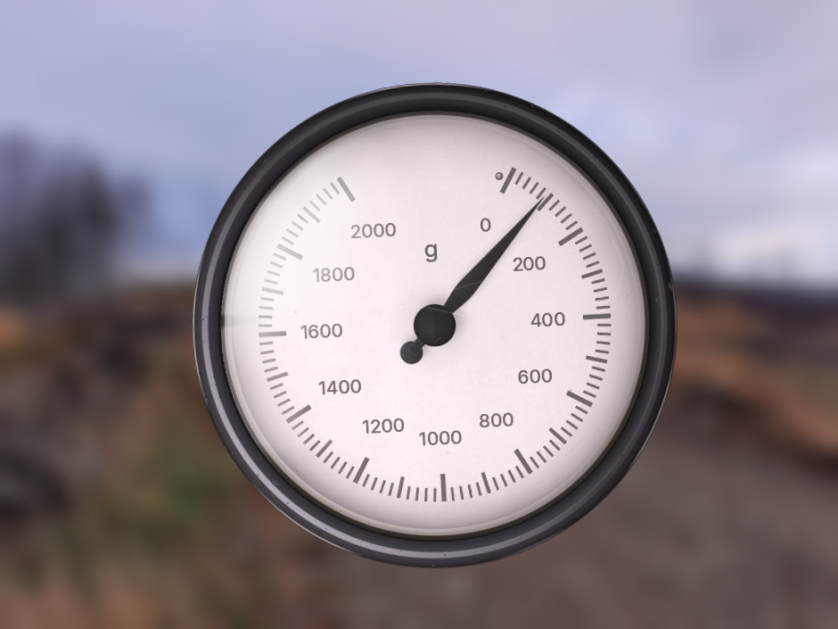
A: g 90
